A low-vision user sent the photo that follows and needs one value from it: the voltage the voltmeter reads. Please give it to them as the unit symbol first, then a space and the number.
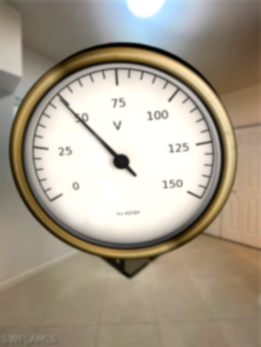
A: V 50
